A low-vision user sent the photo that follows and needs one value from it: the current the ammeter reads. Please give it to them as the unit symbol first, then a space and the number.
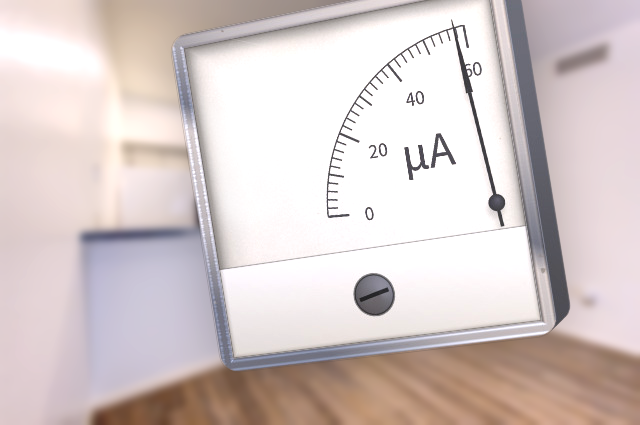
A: µA 58
